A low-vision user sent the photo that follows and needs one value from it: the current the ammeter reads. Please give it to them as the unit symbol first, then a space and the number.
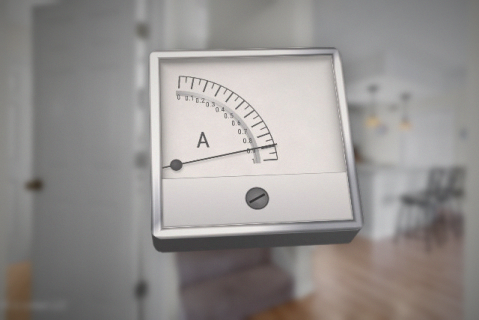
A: A 0.9
